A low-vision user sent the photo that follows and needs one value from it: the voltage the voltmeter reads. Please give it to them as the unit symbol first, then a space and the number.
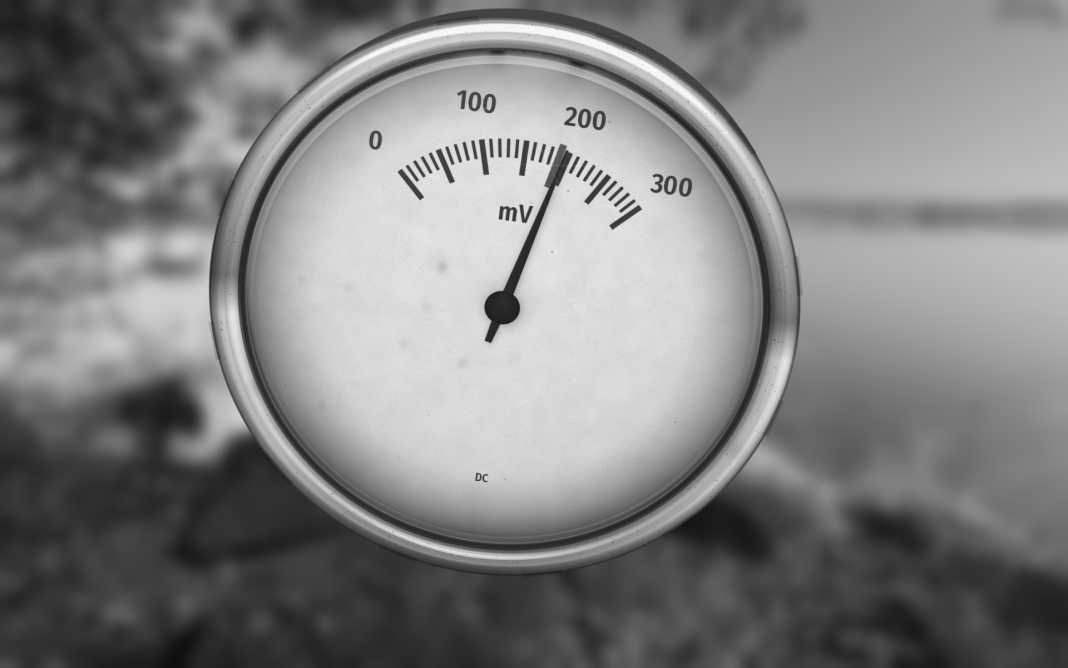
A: mV 195
